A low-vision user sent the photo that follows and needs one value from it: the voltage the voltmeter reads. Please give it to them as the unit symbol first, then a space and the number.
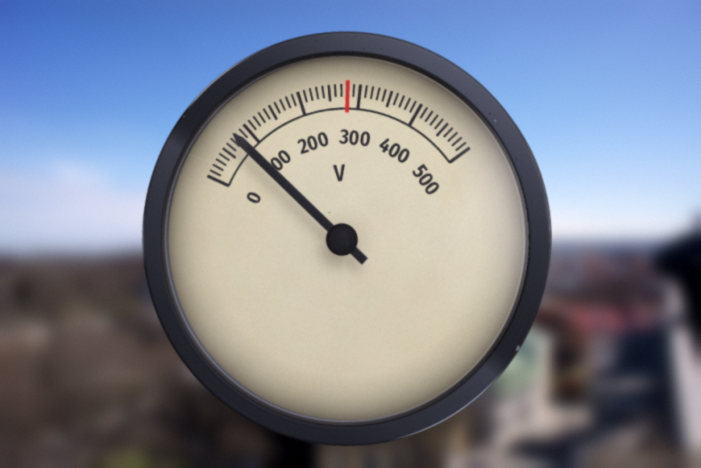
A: V 80
